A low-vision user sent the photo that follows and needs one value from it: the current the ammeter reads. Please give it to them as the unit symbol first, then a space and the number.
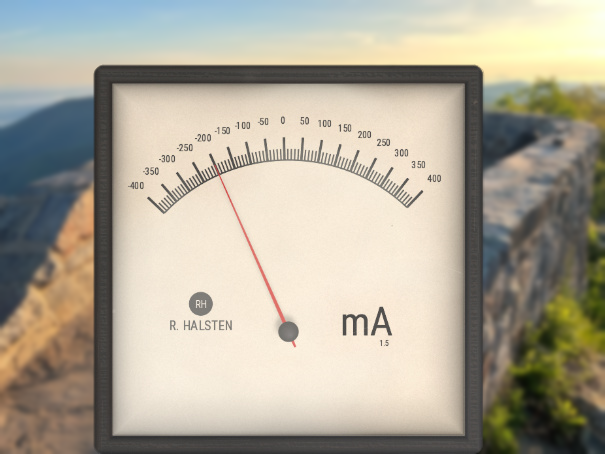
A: mA -200
